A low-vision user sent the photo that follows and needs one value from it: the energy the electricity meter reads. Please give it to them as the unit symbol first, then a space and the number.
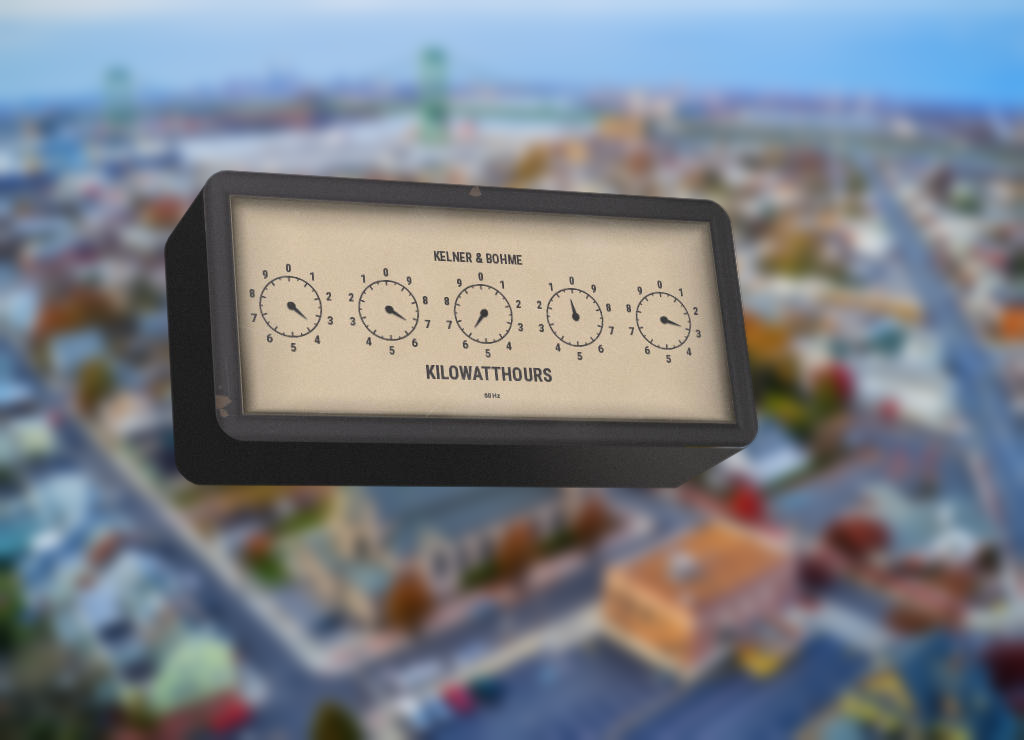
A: kWh 36603
